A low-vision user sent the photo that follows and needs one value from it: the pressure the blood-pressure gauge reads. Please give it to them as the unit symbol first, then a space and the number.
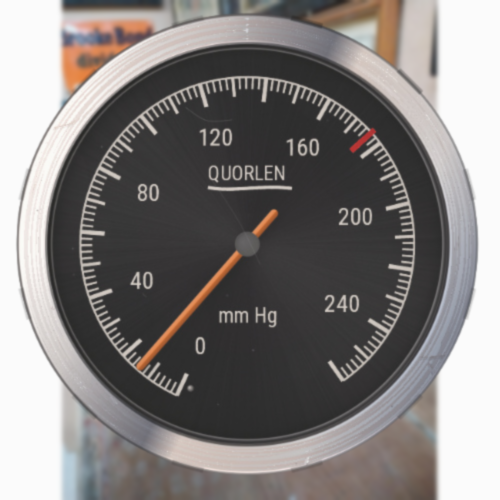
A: mmHg 14
